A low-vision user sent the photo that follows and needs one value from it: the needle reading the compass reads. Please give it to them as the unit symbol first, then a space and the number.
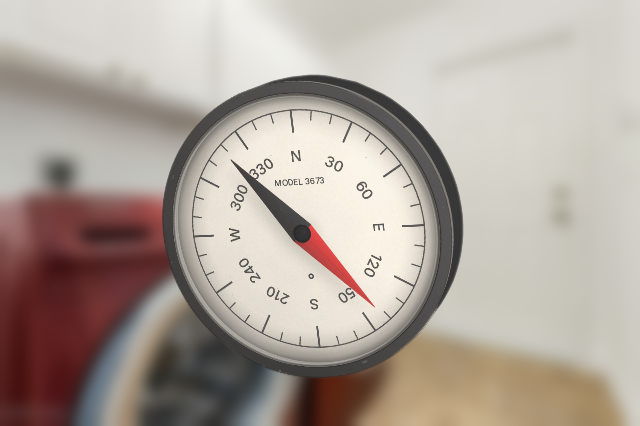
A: ° 140
